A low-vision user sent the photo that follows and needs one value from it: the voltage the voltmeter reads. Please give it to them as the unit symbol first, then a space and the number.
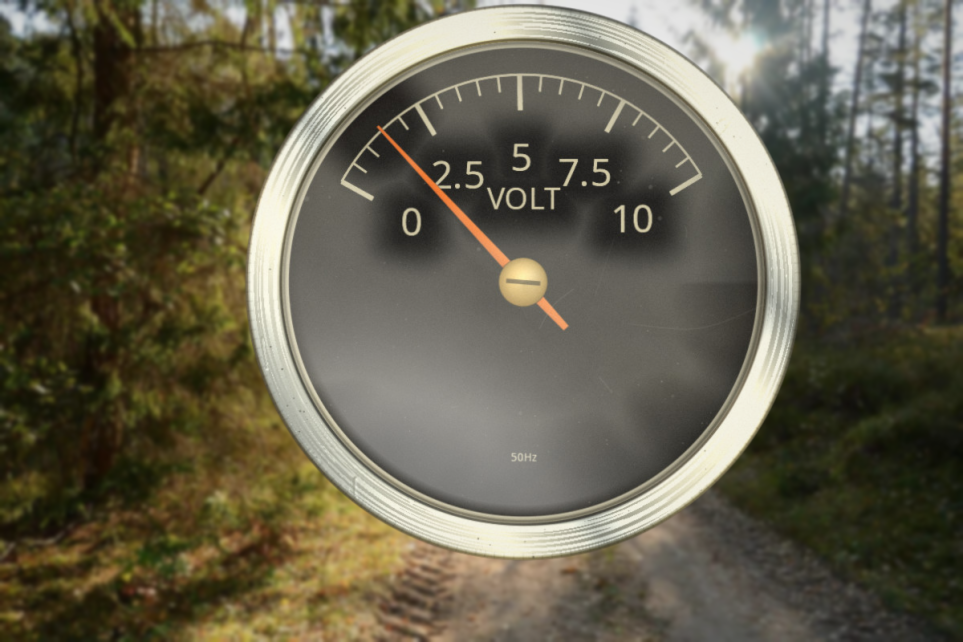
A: V 1.5
